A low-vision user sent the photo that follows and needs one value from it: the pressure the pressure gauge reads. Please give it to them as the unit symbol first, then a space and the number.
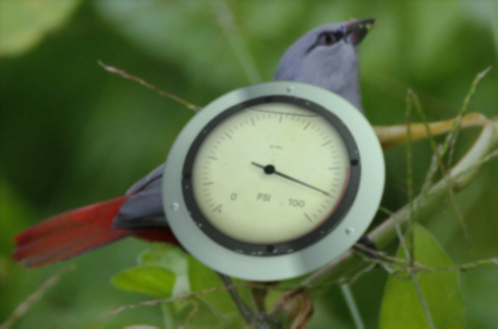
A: psi 90
